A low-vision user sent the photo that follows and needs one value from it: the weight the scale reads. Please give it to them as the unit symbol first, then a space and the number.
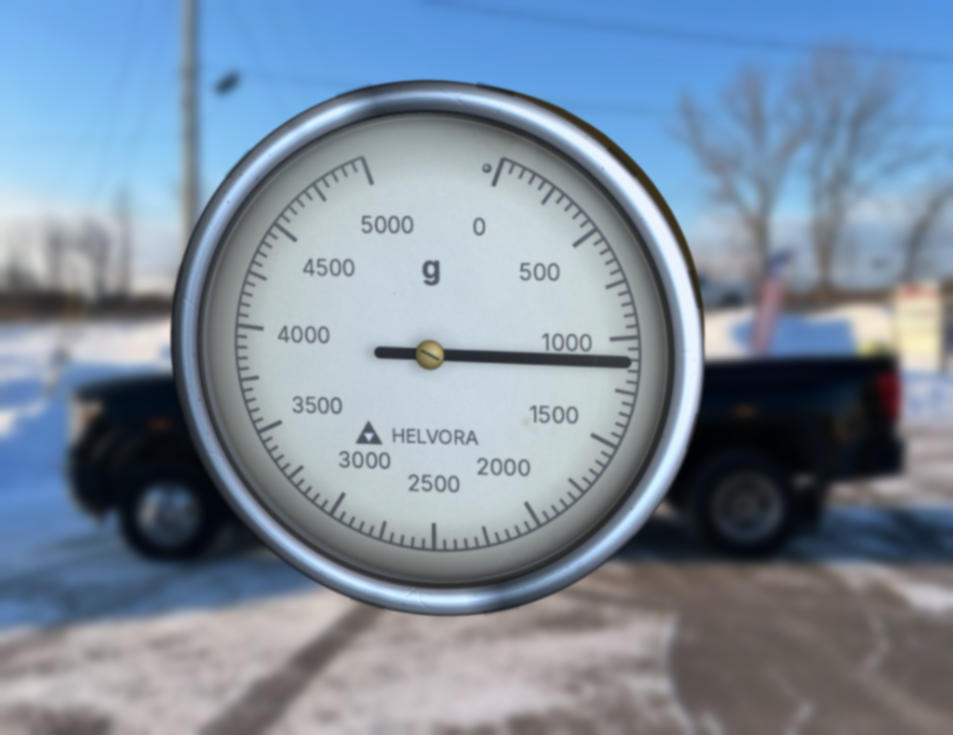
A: g 1100
